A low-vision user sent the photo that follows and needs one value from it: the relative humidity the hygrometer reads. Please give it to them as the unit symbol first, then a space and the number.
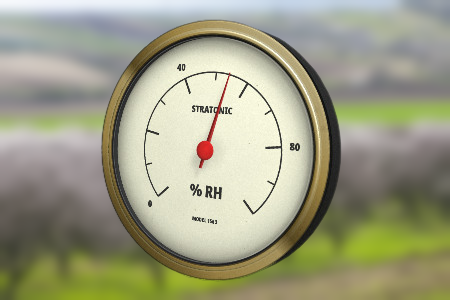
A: % 55
